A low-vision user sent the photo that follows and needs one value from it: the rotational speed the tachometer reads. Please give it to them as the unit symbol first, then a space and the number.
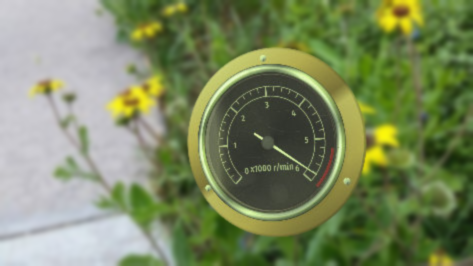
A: rpm 5800
